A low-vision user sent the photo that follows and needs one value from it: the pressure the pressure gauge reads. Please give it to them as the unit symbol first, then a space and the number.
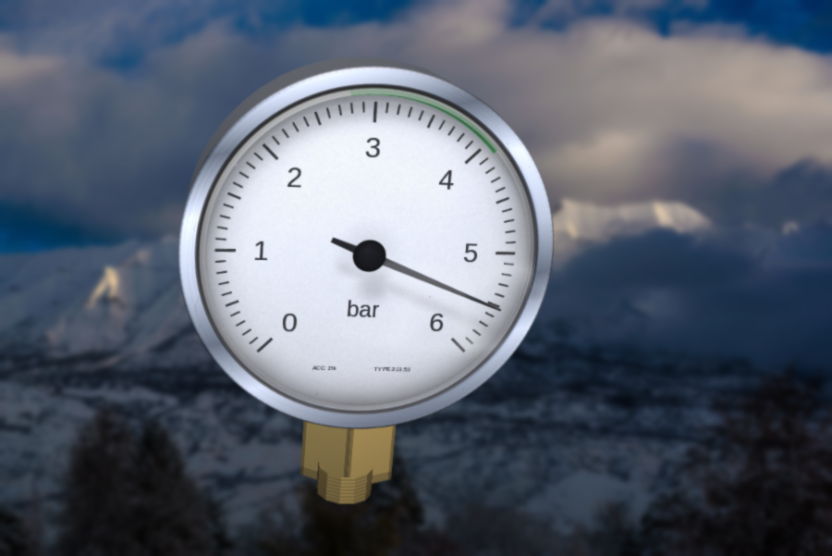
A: bar 5.5
